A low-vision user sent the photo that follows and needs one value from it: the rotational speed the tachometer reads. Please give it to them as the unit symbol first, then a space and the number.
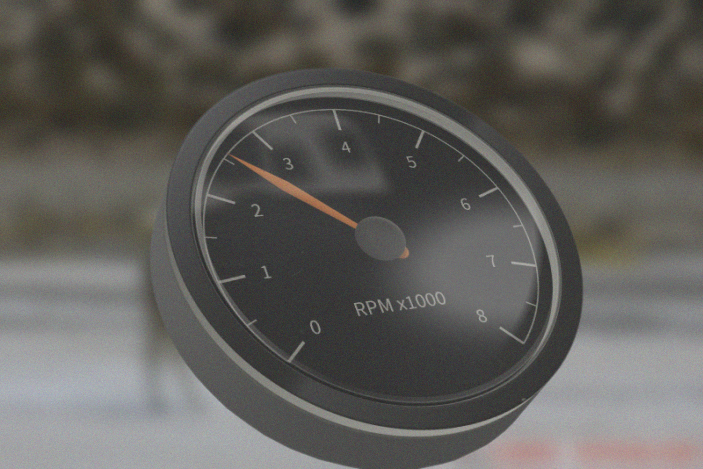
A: rpm 2500
